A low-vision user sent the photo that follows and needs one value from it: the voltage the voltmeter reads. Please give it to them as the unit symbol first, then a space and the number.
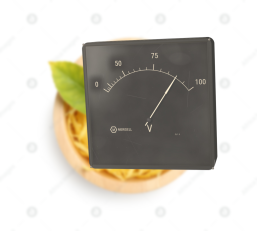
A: V 90
